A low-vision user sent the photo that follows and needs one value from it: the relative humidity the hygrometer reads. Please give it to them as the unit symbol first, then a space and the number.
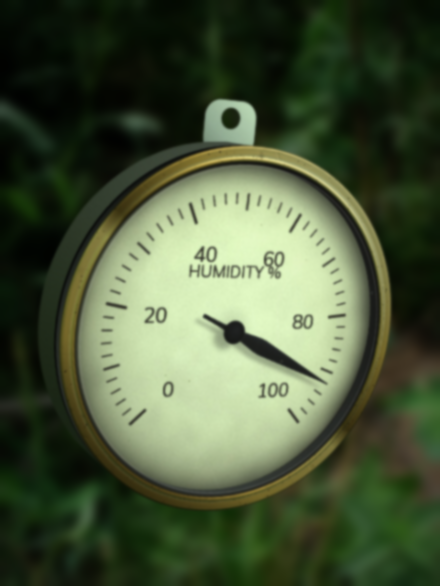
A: % 92
